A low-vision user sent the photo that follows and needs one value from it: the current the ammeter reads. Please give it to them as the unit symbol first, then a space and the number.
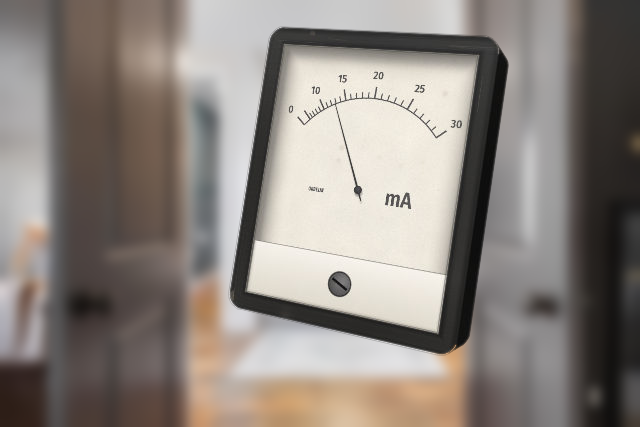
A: mA 13
